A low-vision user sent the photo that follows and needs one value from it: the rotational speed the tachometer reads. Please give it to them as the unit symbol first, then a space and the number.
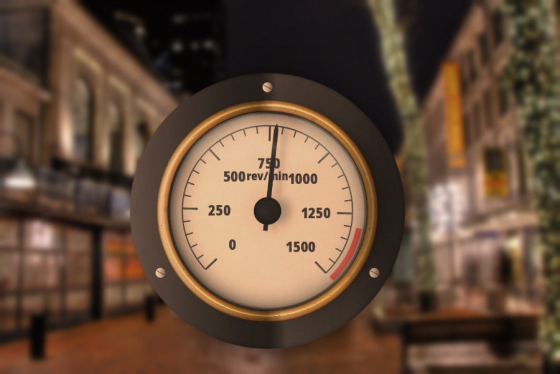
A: rpm 775
